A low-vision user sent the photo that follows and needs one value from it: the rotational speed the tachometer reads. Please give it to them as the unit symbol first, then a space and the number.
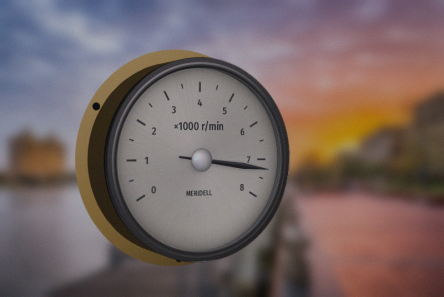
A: rpm 7250
